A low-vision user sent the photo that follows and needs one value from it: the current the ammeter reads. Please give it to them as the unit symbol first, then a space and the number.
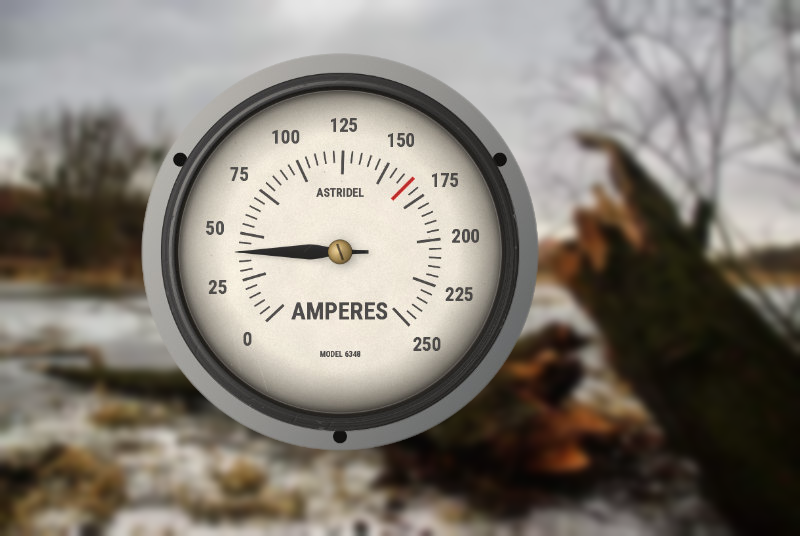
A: A 40
